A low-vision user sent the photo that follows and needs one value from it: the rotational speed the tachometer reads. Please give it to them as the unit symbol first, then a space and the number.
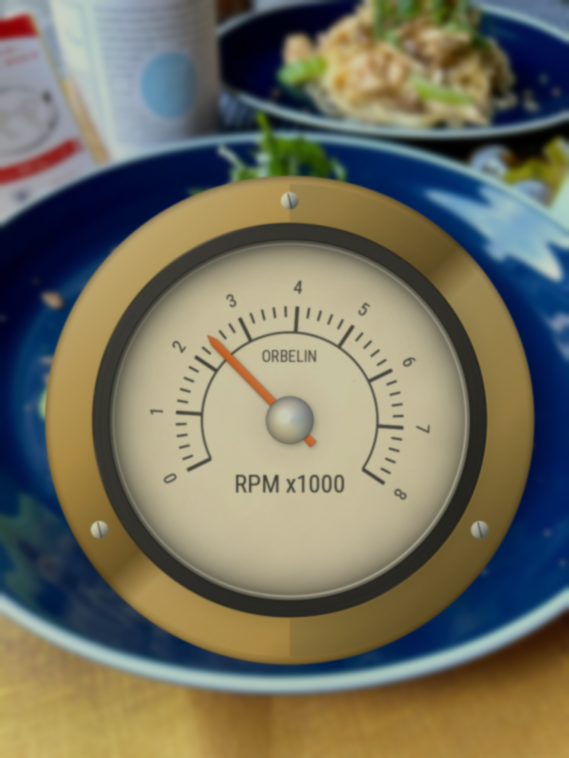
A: rpm 2400
